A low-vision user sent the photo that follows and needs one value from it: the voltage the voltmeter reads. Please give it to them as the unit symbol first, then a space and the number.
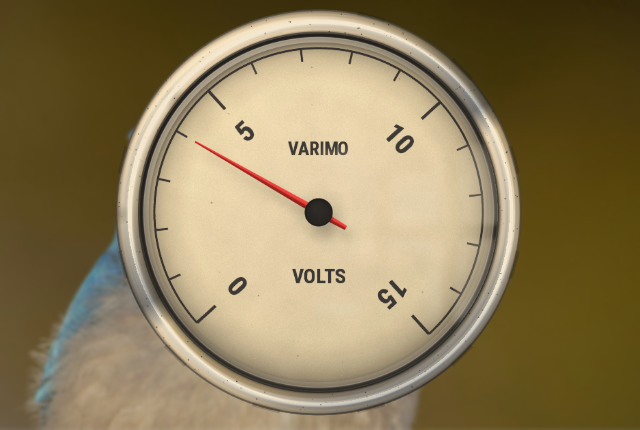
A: V 4
